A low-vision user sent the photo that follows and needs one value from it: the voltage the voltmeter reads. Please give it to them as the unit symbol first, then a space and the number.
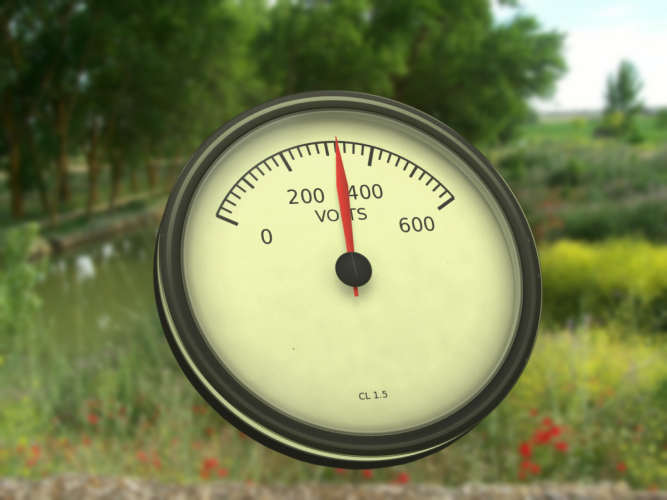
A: V 320
